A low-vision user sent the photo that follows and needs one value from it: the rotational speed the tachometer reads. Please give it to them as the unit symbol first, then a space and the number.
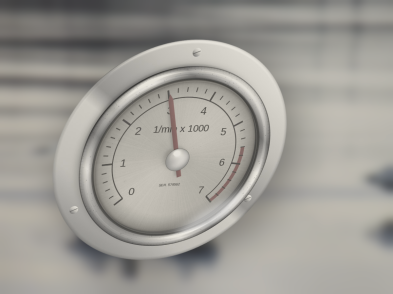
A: rpm 3000
